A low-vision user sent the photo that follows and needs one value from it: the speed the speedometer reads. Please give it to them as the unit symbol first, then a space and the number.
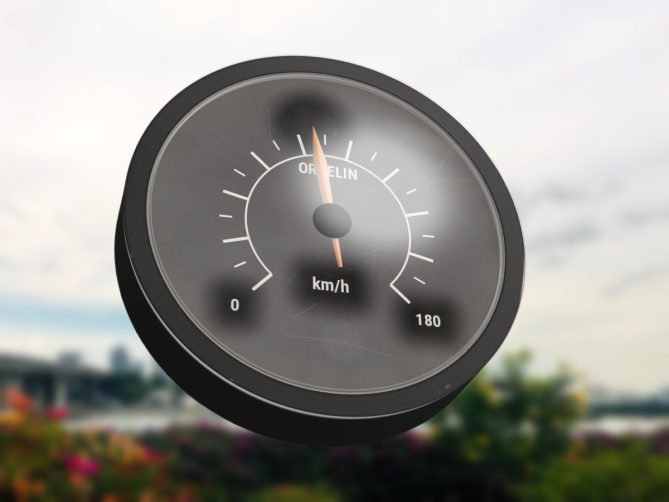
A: km/h 85
